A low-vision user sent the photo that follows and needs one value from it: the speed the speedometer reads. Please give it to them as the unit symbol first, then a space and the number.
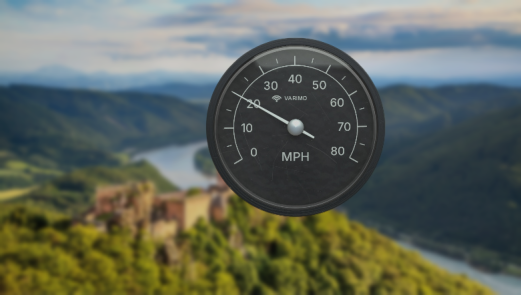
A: mph 20
